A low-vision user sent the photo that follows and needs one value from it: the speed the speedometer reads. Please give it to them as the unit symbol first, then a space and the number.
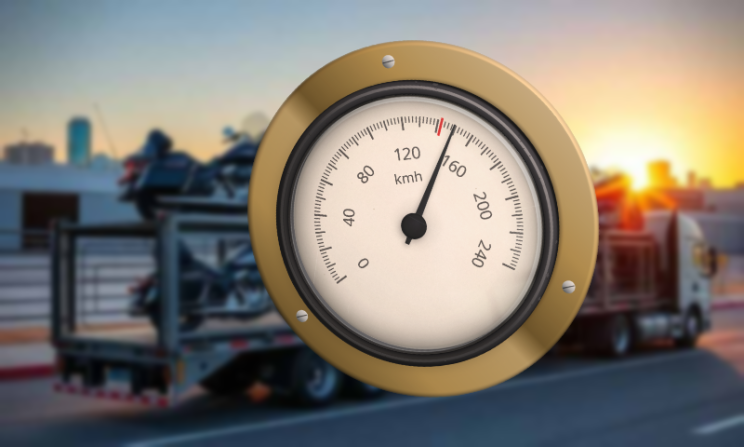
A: km/h 150
